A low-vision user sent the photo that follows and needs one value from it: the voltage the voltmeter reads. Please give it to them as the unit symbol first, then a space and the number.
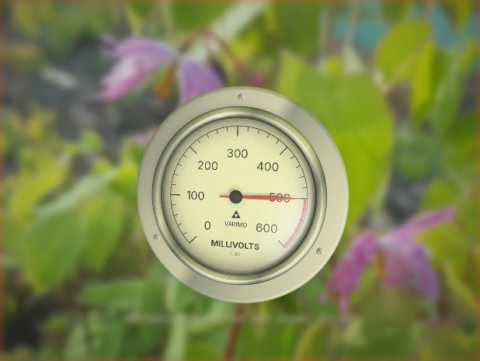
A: mV 500
